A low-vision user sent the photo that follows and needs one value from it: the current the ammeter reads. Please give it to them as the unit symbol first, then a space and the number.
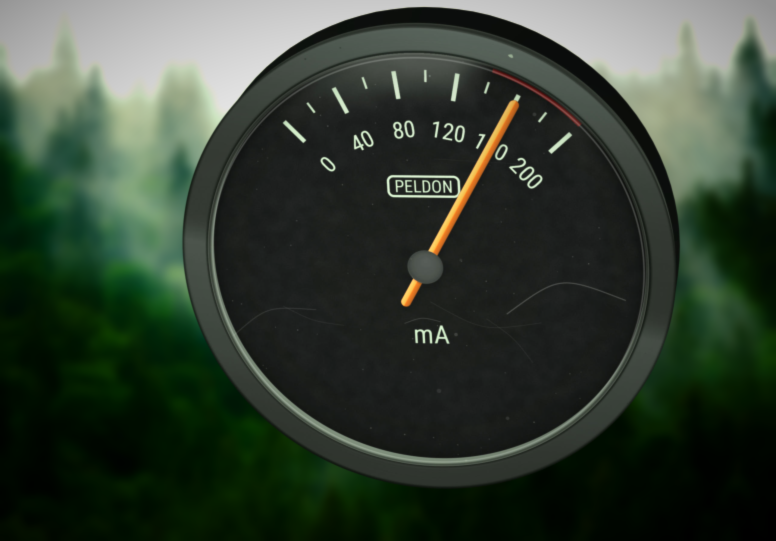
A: mA 160
